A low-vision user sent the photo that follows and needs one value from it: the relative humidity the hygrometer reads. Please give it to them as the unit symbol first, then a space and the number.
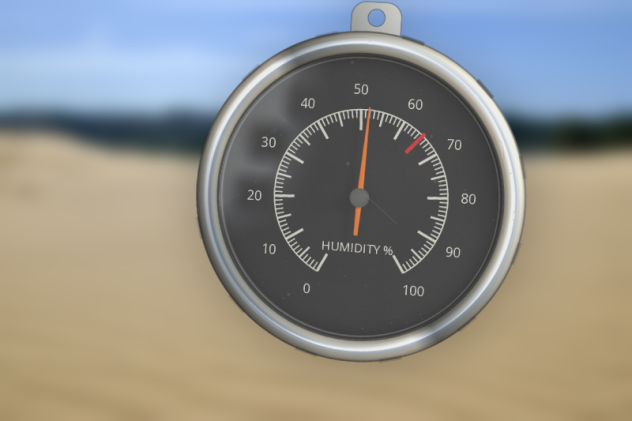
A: % 52
